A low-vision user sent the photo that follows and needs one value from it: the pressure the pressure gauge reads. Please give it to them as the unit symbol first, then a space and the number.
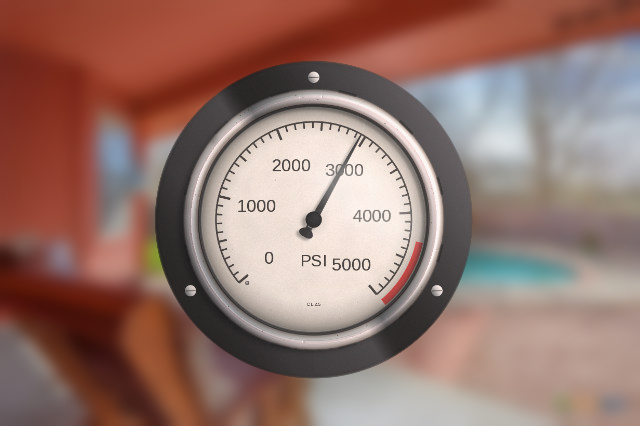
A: psi 2950
